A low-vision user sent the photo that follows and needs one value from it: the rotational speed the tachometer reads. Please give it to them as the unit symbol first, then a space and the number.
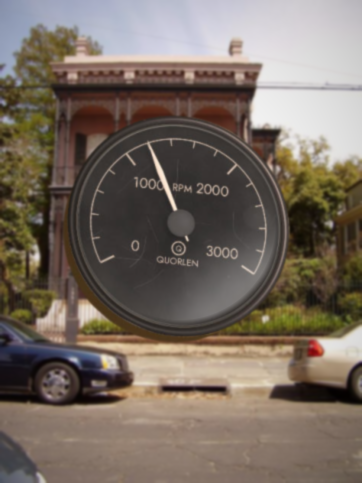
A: rpm 1200
